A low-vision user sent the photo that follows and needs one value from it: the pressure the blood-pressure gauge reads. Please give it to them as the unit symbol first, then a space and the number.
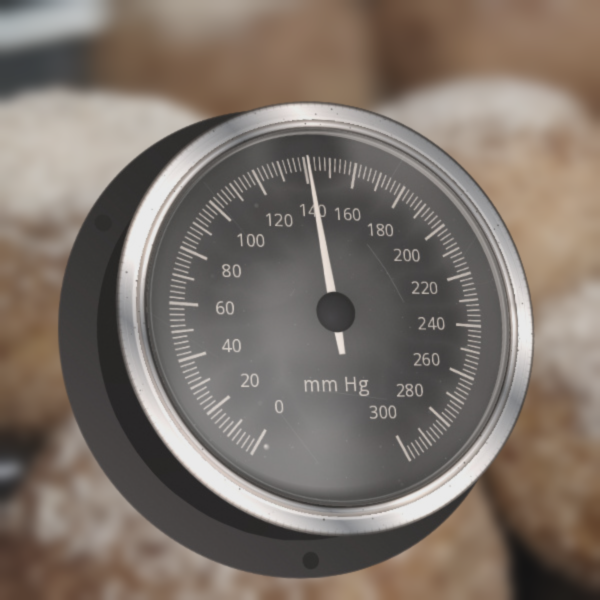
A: mmHg 140
